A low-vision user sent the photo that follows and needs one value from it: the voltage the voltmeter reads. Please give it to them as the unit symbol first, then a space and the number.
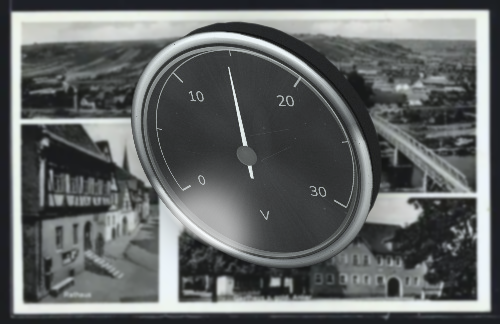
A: V 15
